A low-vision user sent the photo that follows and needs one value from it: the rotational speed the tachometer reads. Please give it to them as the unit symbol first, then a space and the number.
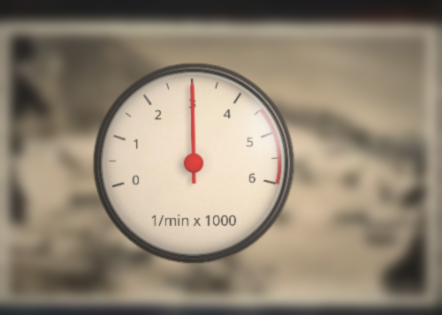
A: rpm 3000
